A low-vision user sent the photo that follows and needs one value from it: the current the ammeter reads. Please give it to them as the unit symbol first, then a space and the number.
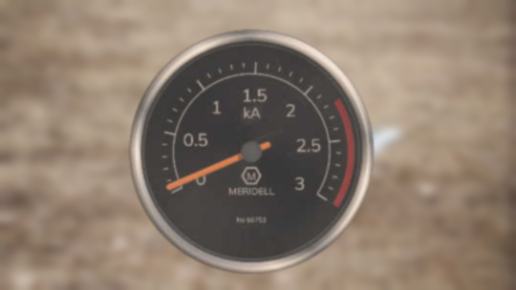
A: kA 0.05
